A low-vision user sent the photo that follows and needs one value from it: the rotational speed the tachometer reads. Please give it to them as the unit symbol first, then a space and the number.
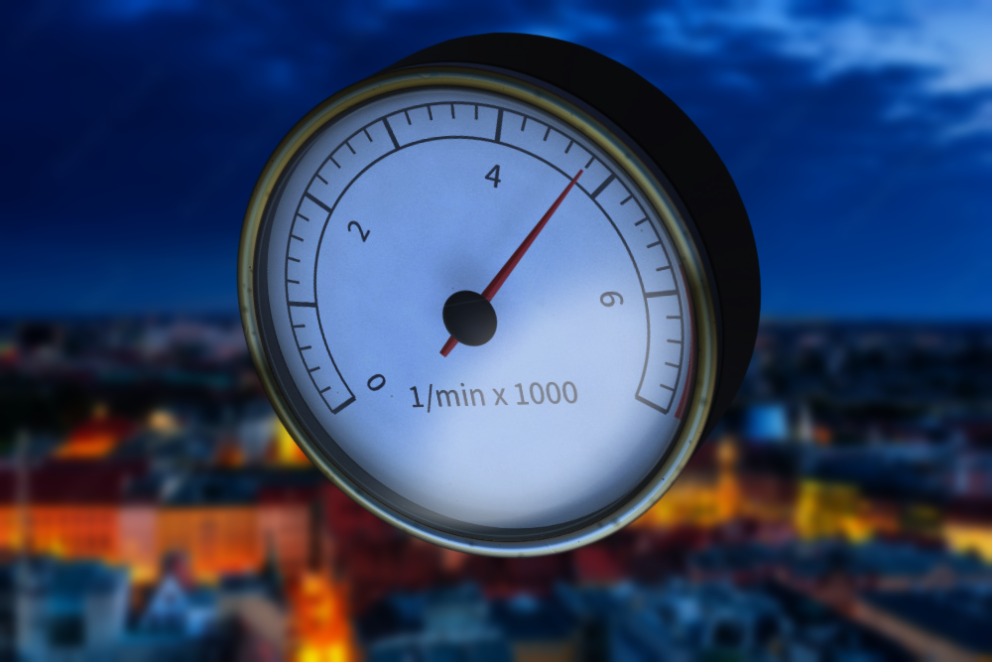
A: rpm 4800
